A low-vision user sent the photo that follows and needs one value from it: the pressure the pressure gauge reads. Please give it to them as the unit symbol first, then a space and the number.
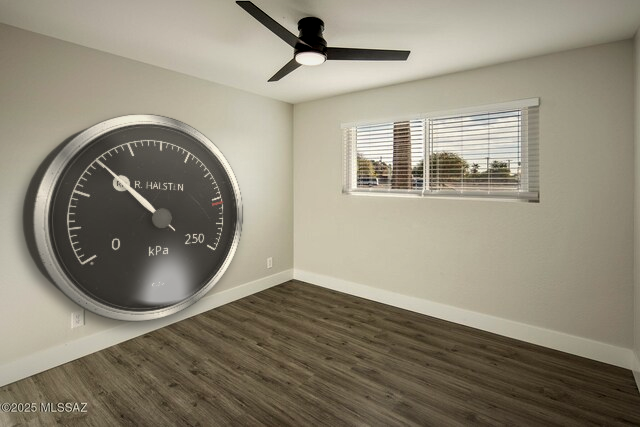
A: kPa 75
